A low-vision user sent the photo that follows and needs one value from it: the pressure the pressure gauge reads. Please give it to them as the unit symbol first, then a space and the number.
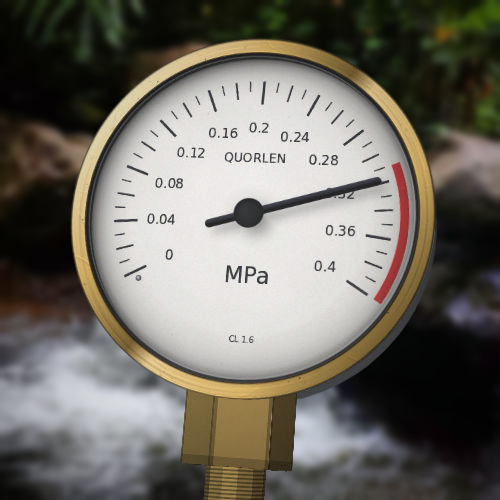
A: MPa 0.32
